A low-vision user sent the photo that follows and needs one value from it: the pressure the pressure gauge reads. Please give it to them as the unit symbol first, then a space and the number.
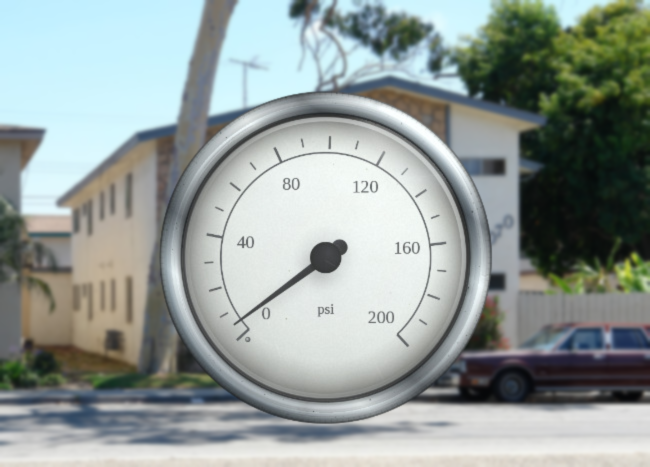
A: psi 5
